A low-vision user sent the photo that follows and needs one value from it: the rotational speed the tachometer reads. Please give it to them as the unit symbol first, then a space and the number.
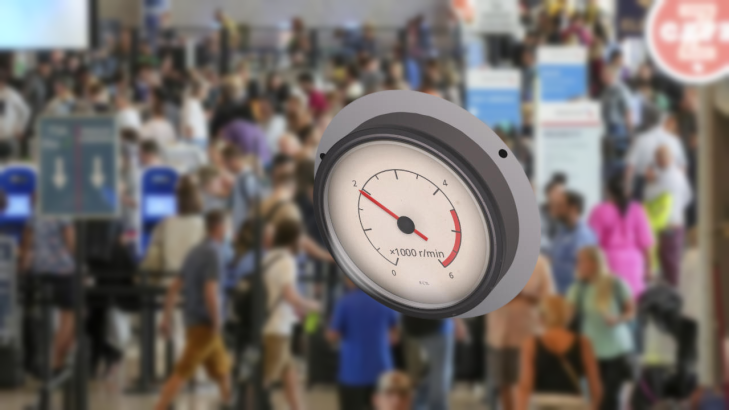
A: rpm 2000
